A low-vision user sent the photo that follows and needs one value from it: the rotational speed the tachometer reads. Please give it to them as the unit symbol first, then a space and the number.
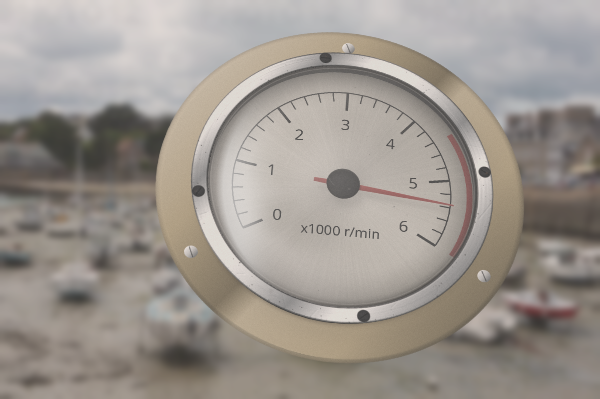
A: rpm 5400
